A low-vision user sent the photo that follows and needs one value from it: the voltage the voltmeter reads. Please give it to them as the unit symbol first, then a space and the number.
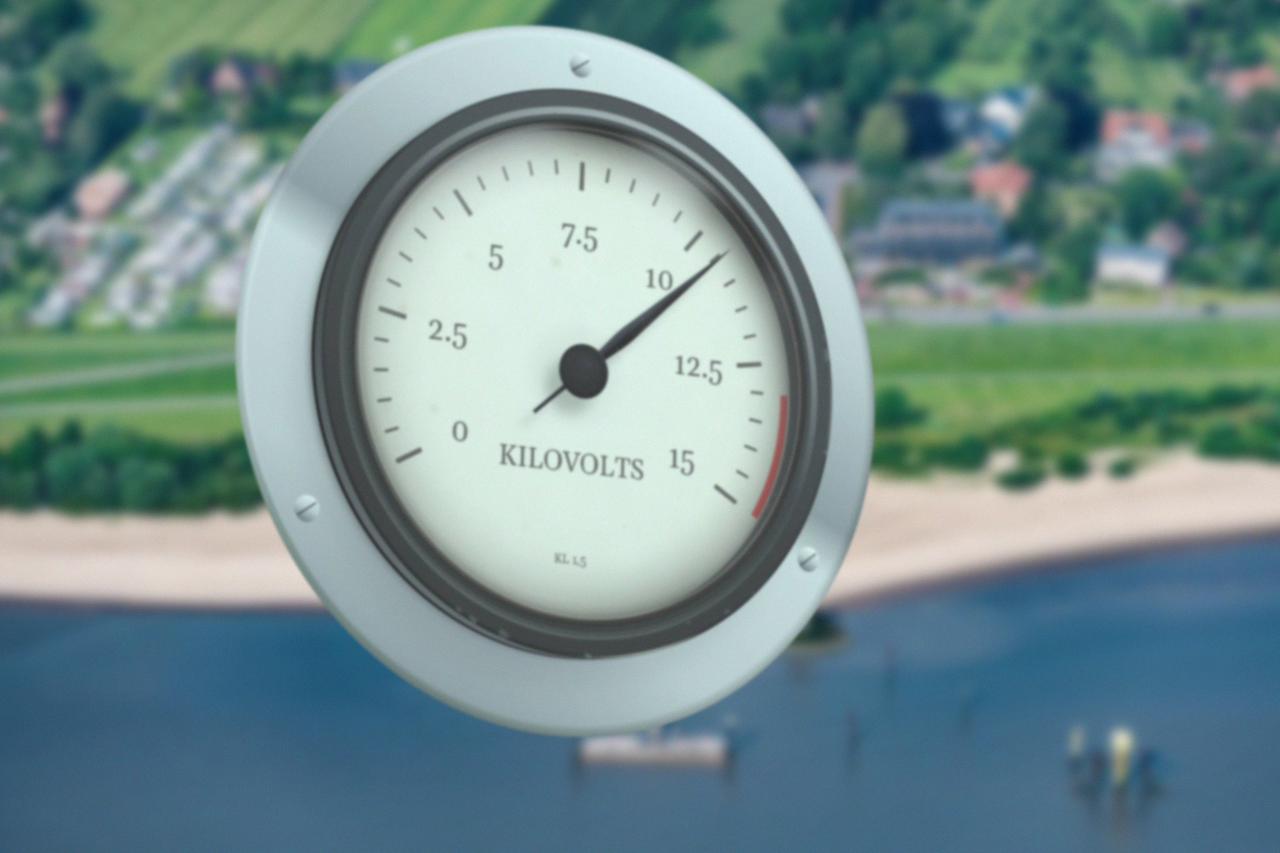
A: kV 10.5
